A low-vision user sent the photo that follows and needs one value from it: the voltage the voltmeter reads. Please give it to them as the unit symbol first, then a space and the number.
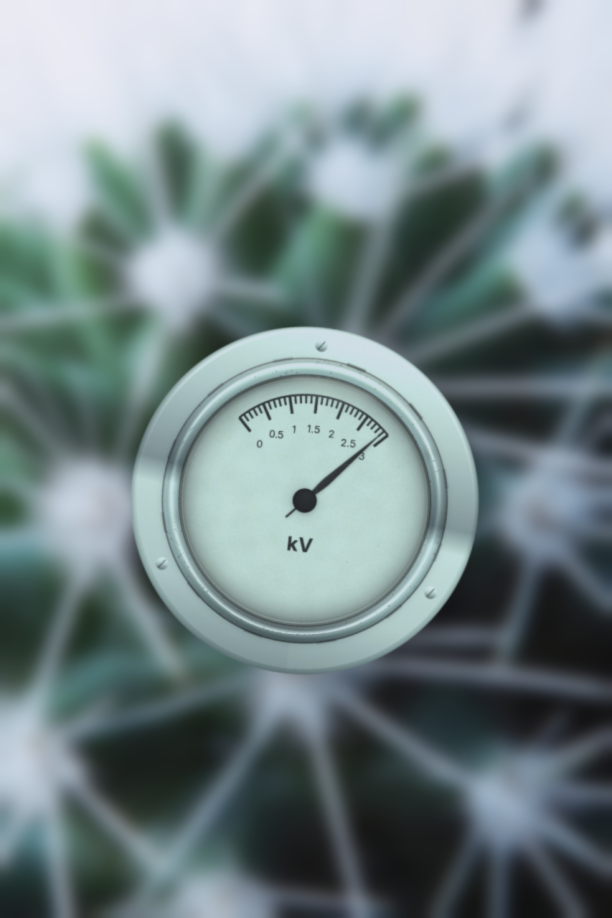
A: kV 2.9
